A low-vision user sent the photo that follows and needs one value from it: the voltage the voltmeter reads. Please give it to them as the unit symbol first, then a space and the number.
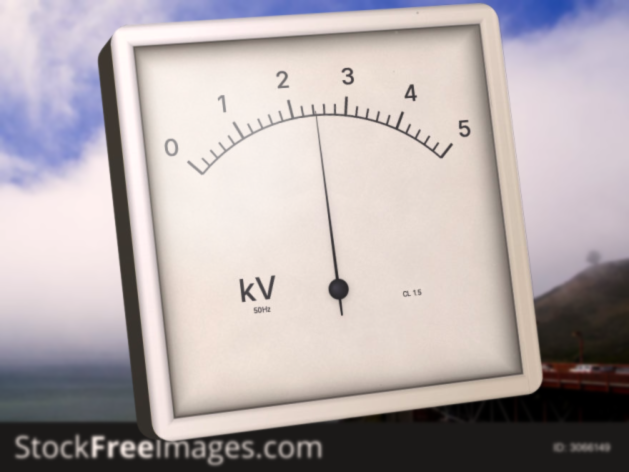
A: kV 2.4
